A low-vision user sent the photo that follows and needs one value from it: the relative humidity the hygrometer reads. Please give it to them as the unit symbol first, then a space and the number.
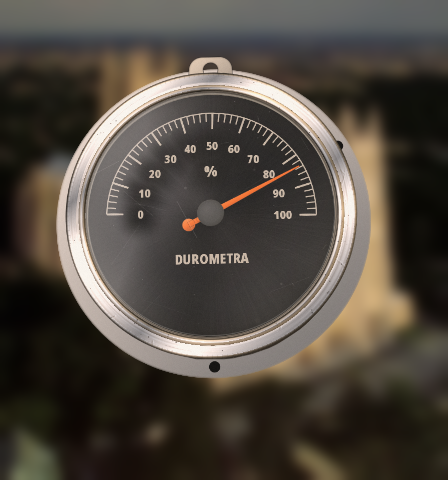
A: % 84
